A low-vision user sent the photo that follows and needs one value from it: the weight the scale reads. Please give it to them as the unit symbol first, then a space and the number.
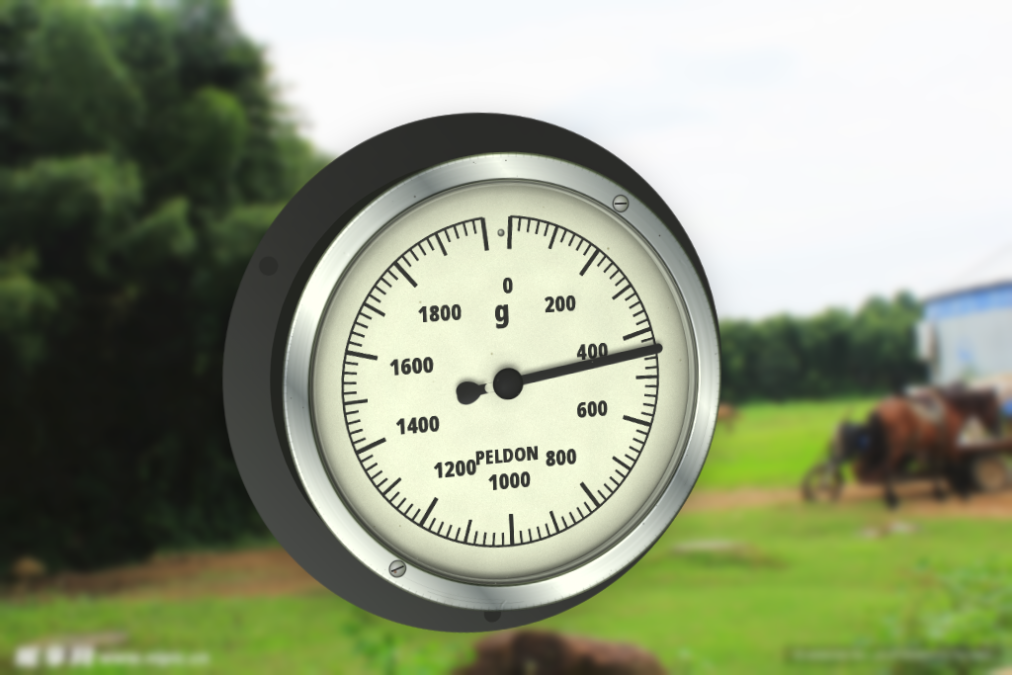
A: g 440
